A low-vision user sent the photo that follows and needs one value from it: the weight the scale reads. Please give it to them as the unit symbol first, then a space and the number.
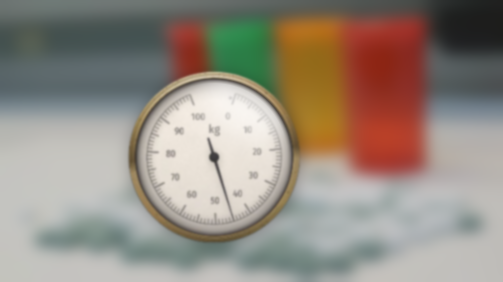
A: kg 45
